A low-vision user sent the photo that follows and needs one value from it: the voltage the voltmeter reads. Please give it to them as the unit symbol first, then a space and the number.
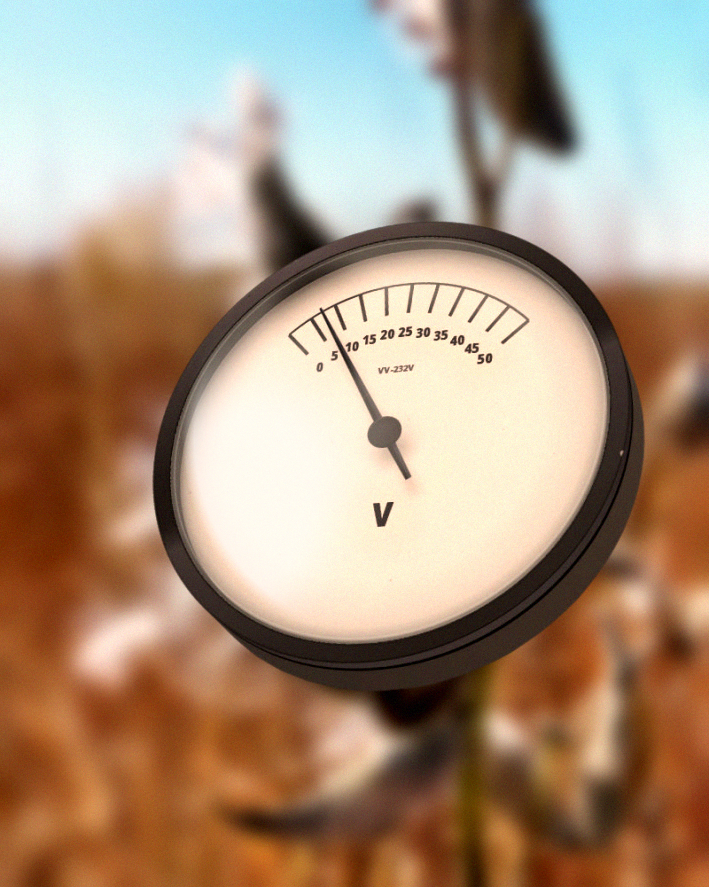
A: V 7.5
